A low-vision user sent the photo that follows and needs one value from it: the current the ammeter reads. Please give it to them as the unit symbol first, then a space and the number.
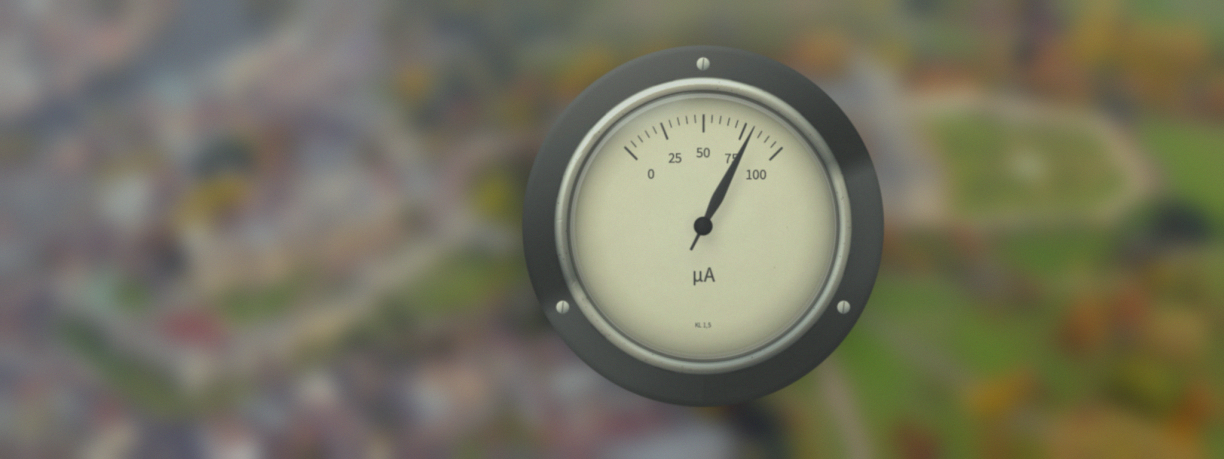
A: µA 80
